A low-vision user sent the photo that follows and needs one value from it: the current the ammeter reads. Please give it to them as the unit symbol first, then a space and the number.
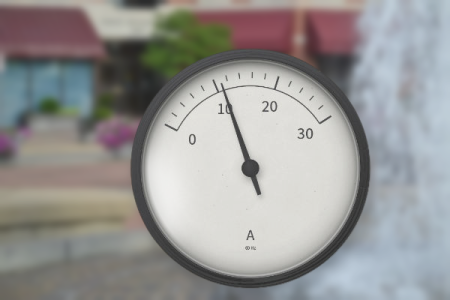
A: A 11
